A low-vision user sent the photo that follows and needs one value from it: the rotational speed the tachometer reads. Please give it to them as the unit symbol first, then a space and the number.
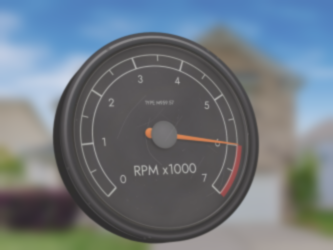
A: rpm 6000
